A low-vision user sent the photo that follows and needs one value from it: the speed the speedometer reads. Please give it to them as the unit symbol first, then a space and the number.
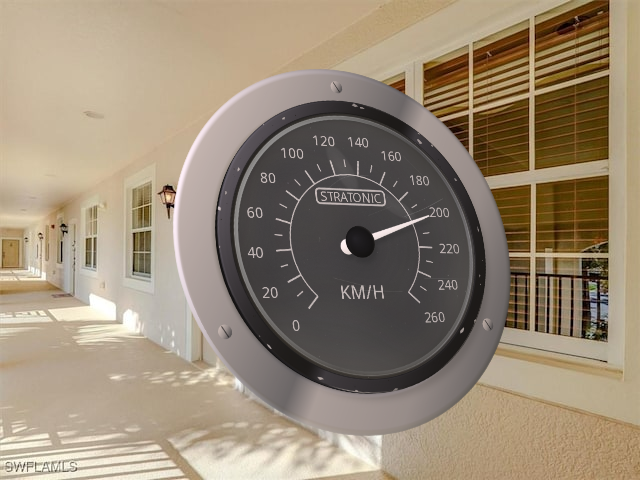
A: km/h 200
